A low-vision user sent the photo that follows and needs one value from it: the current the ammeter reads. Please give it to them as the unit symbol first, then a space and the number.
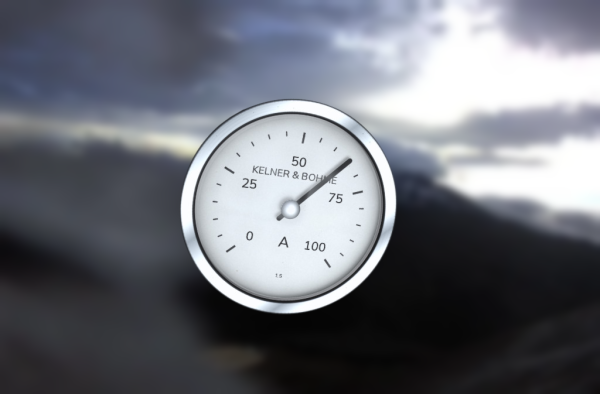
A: A 65
